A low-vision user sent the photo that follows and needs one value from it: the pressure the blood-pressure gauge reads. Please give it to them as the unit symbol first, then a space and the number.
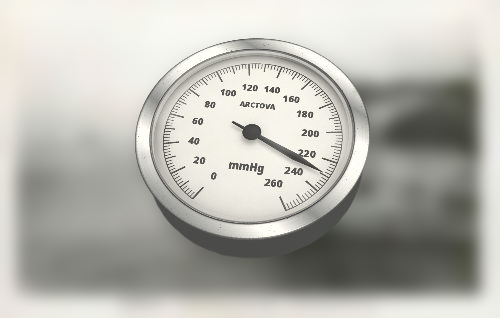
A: mmHg 230
